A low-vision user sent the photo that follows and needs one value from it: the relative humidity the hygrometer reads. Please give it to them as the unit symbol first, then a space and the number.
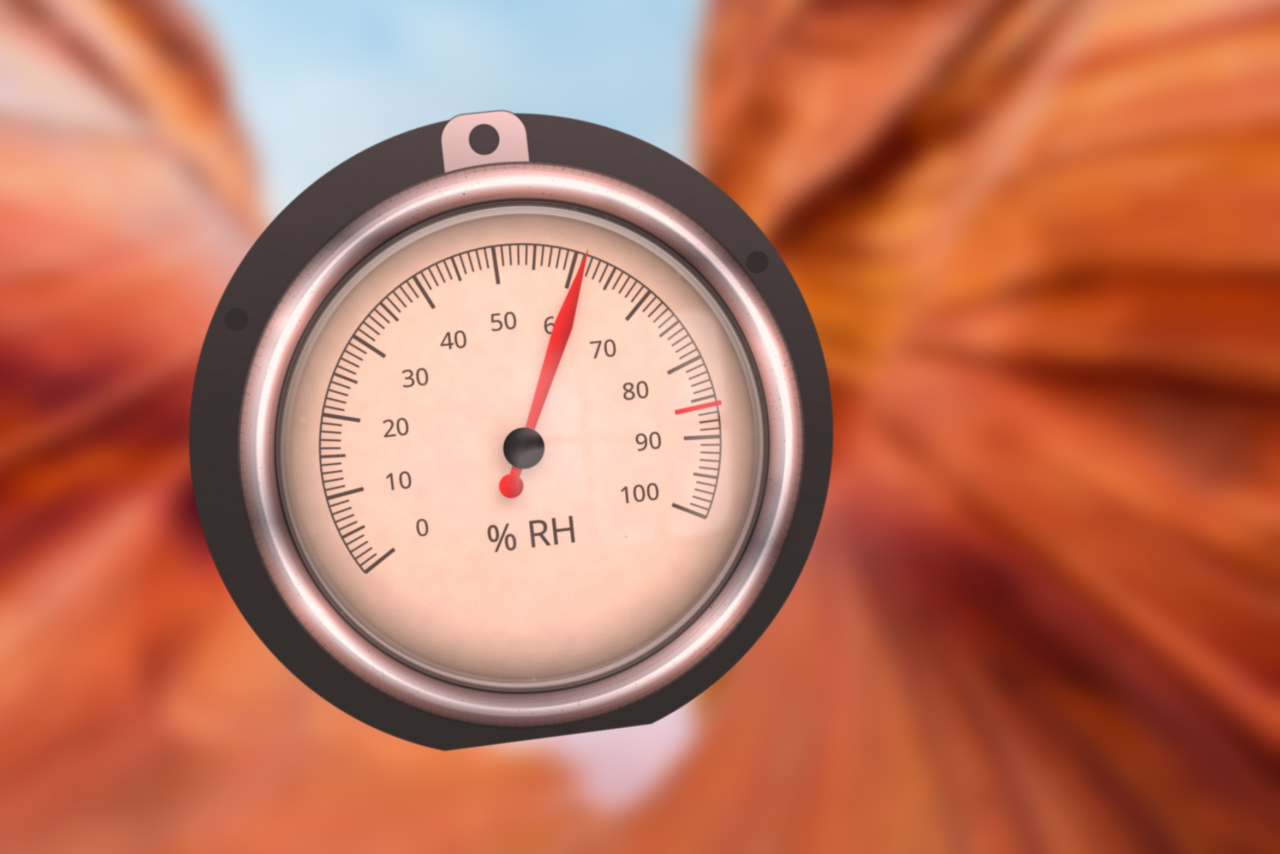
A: % 61
